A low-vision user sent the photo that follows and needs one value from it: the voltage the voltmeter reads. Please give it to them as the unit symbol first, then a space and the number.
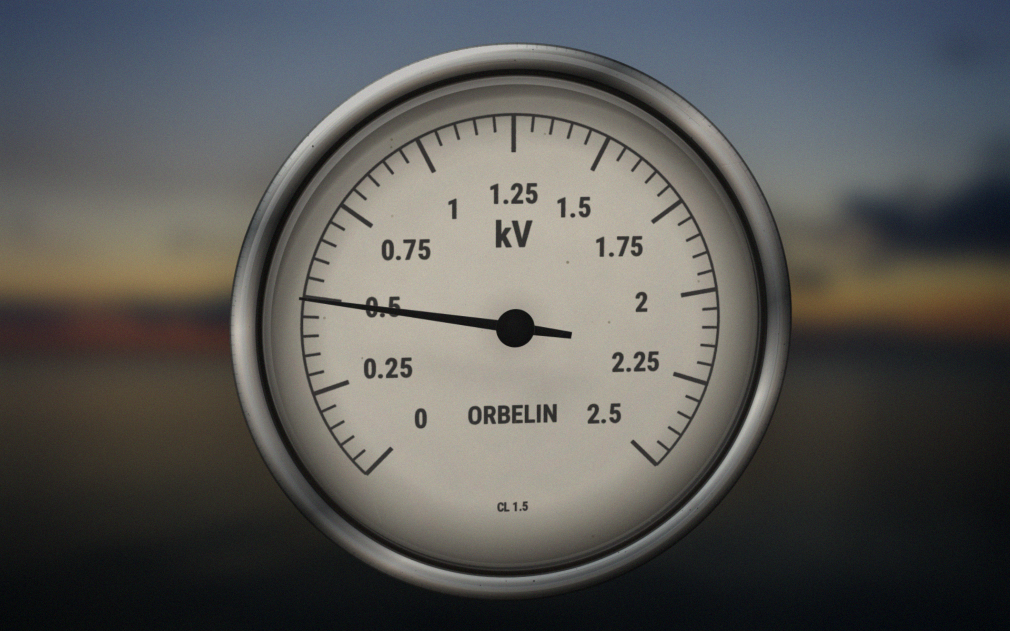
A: kV 0.5
